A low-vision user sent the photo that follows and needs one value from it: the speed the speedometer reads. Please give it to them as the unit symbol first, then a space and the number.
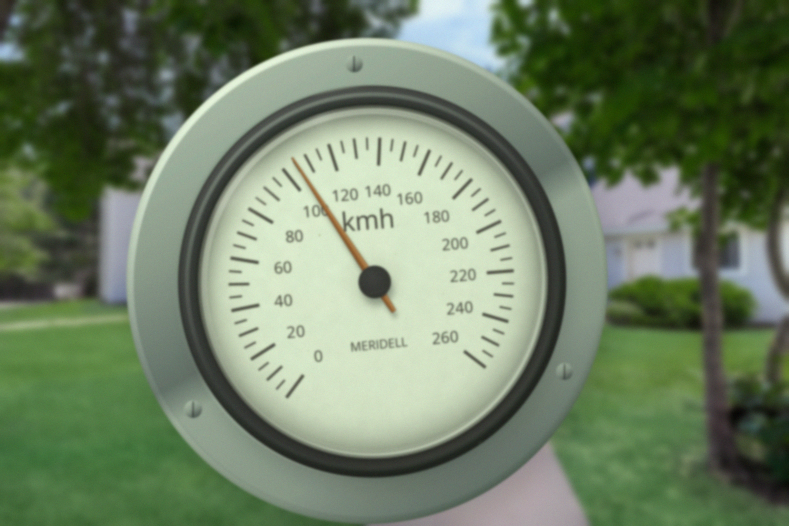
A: km/h 105
